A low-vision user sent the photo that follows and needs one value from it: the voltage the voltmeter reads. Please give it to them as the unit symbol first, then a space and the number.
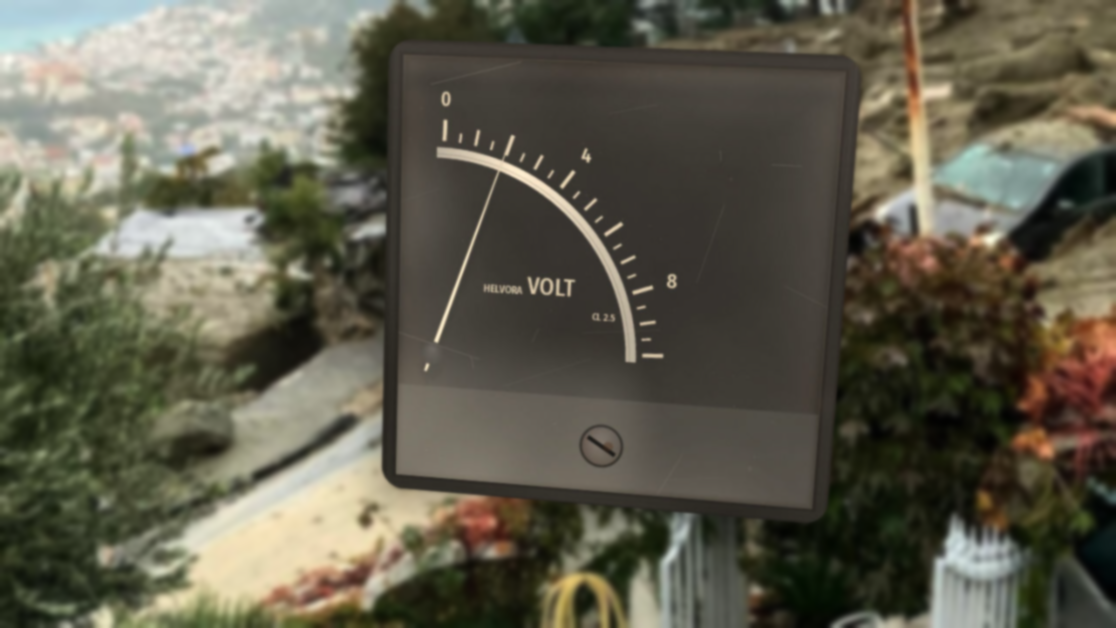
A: V 2
